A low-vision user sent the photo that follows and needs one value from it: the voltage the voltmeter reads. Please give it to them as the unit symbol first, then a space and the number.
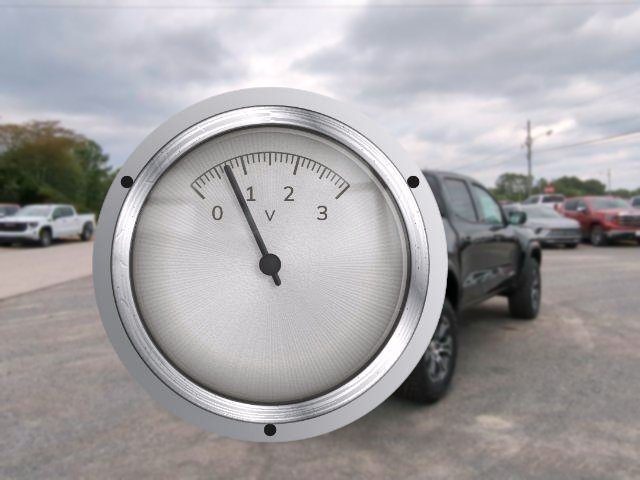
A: V 0.7
